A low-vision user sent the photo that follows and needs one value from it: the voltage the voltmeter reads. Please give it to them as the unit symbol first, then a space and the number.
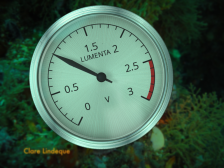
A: V 1
